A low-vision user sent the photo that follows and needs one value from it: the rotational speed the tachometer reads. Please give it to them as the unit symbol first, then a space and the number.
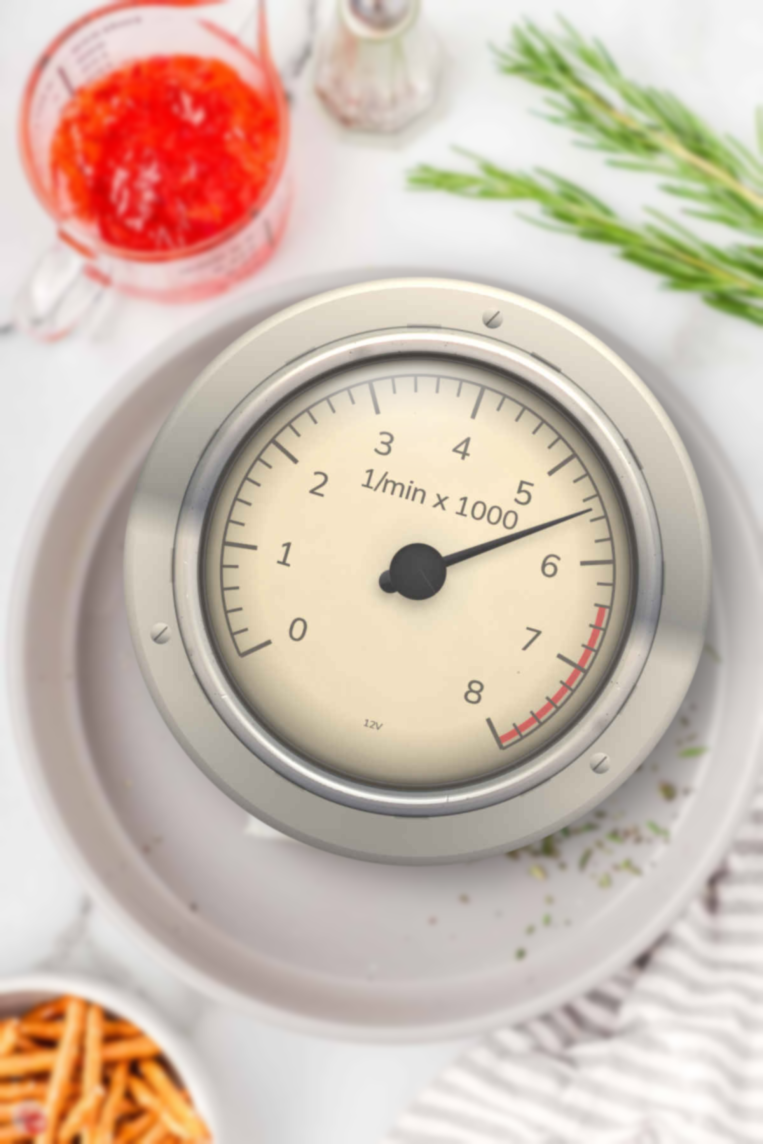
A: rpm 5500
